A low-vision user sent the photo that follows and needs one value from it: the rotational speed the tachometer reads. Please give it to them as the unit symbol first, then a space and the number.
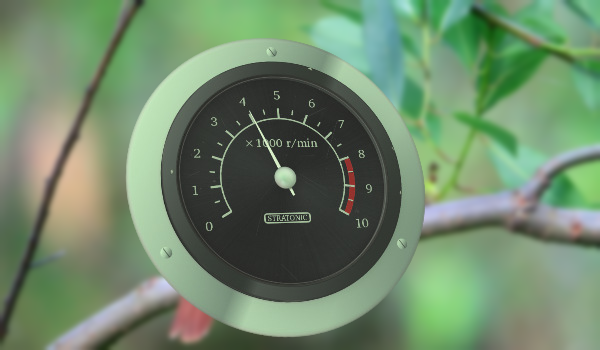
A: rpm 4000
